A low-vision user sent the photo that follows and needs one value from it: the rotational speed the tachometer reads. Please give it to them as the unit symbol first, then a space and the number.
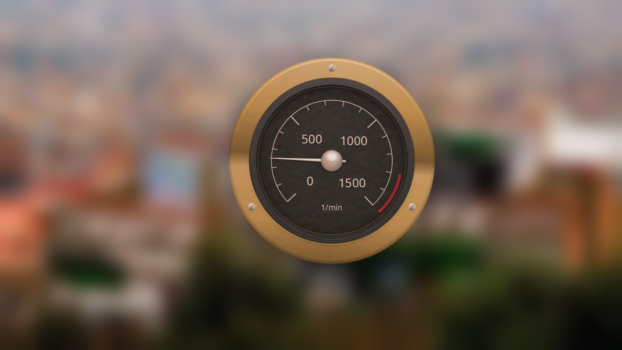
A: rpm 250
